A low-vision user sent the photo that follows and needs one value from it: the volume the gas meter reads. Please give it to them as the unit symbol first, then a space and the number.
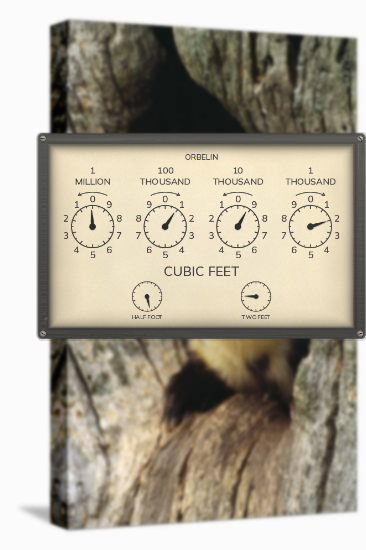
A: ft³ 9200
